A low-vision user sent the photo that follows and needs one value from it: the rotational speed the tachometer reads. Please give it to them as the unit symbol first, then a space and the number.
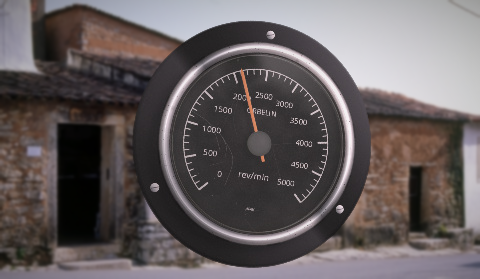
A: rpm 2100
